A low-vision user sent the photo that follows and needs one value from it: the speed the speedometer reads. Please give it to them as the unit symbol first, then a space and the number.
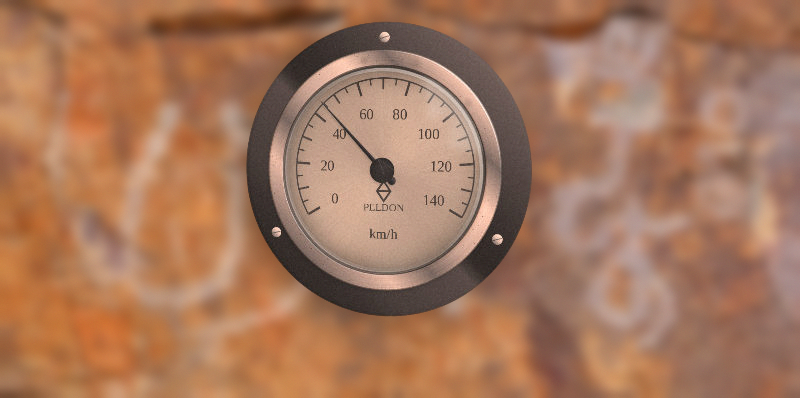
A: km/h 45
